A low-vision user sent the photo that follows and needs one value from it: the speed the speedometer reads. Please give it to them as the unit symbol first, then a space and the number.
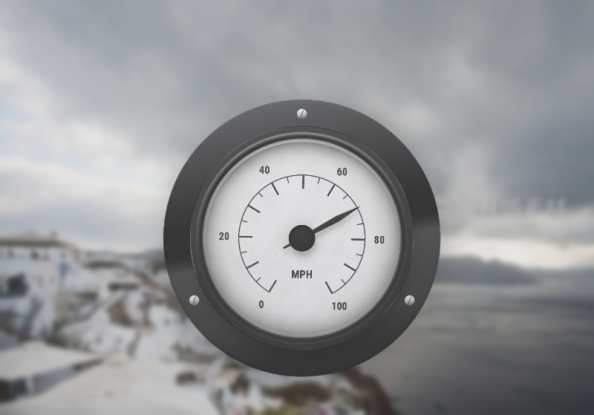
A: mph 70
